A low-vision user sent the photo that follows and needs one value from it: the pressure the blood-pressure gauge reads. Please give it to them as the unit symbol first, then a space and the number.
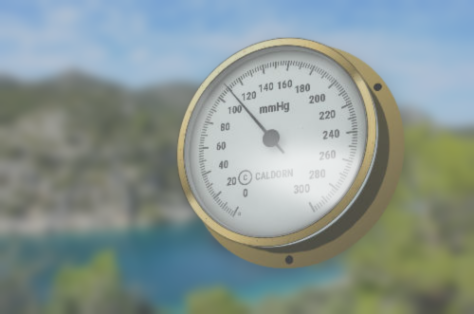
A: mmHg 110
